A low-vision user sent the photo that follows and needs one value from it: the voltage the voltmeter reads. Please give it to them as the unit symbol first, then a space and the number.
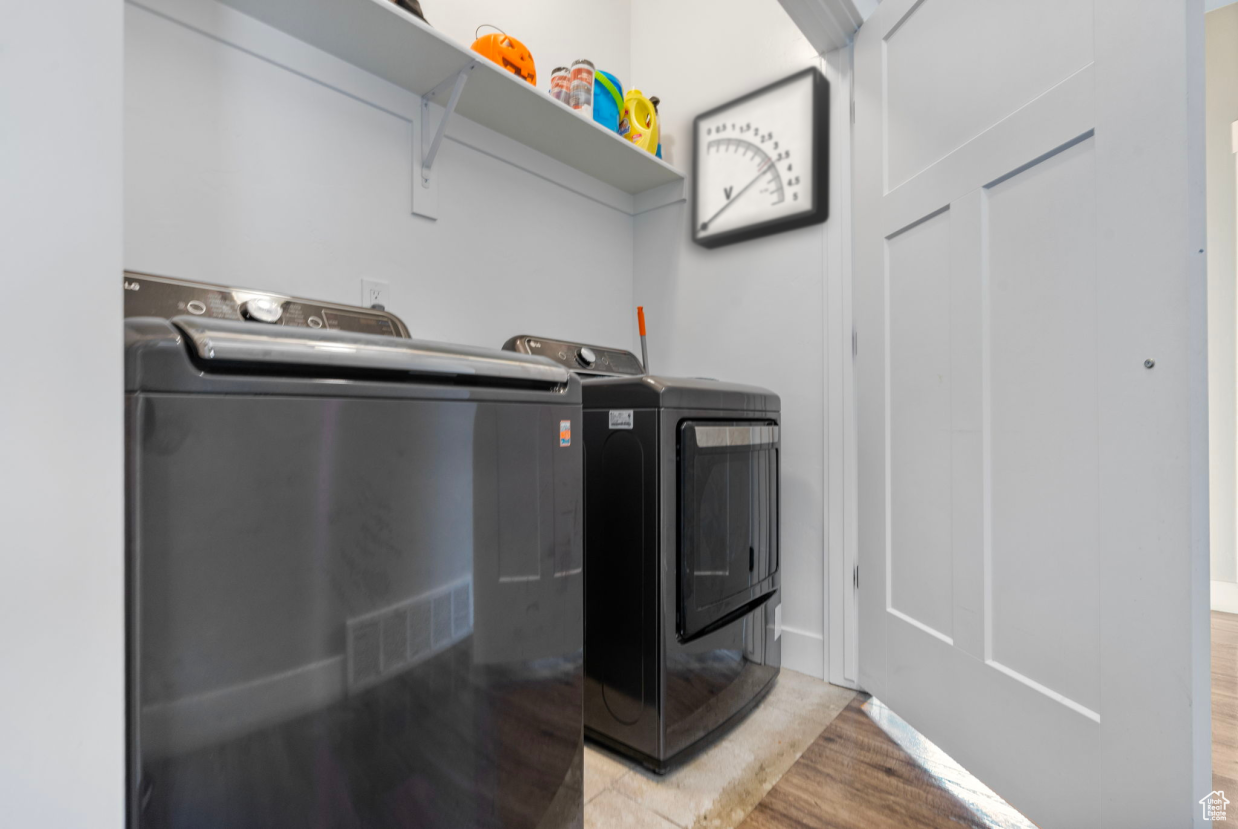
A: V 3.5
